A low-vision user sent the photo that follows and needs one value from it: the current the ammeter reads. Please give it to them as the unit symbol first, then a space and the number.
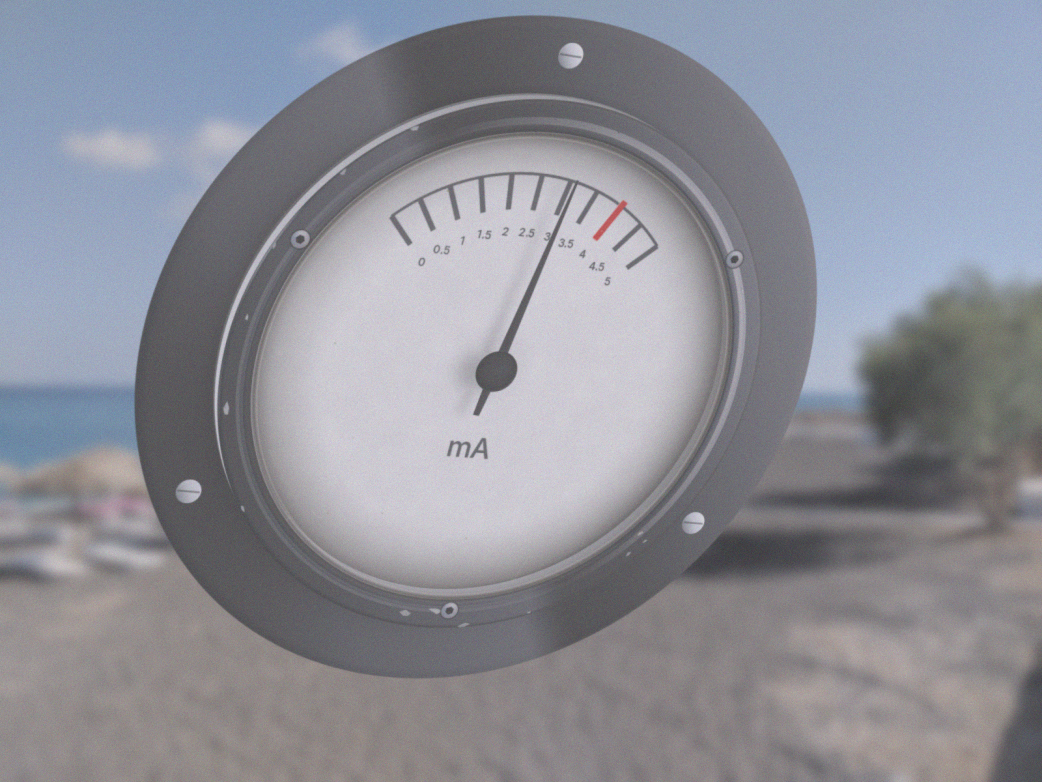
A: mA 3
